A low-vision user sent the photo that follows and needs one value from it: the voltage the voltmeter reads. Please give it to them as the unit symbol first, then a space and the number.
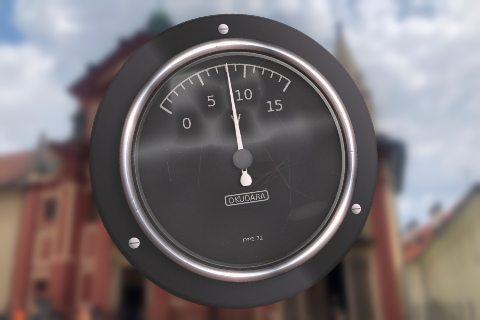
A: V 8
